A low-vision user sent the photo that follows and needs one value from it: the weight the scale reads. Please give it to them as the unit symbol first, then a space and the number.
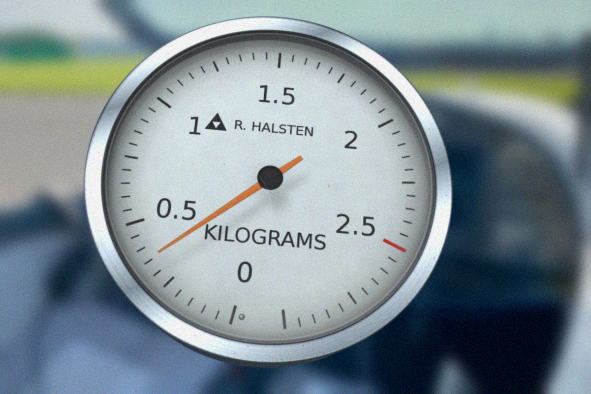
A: kg 0.35
